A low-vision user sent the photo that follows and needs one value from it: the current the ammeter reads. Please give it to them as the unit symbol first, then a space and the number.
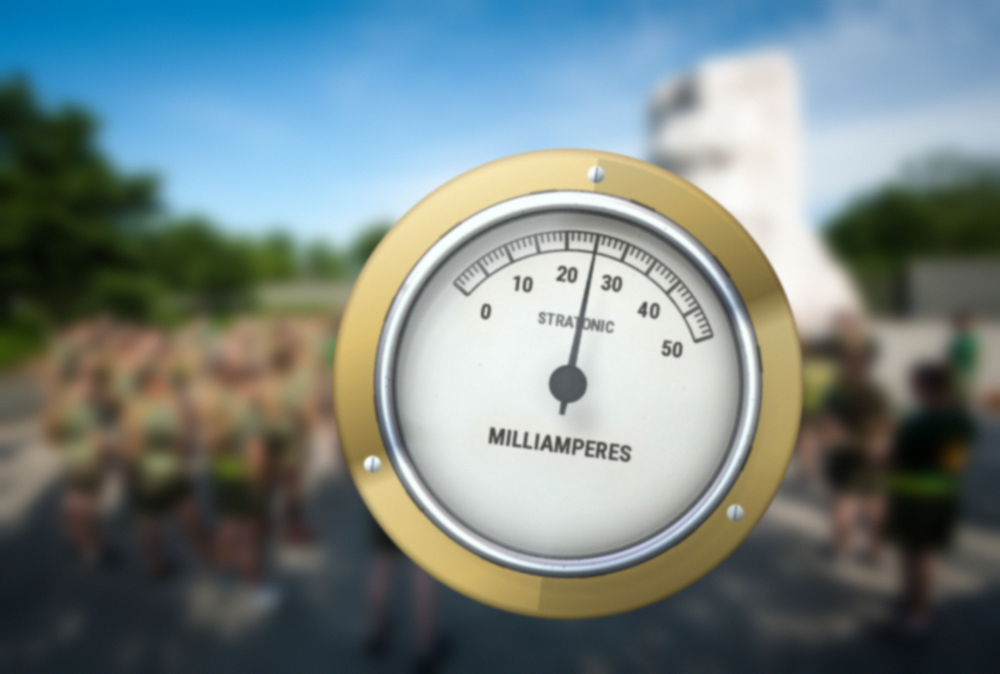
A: mA 25
